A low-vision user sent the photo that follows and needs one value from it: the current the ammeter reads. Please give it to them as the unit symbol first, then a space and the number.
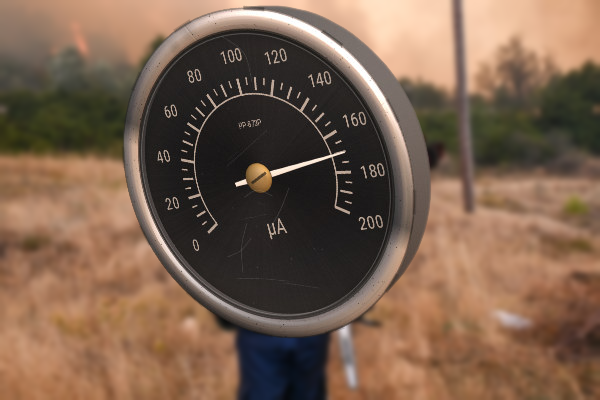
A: µA 170
